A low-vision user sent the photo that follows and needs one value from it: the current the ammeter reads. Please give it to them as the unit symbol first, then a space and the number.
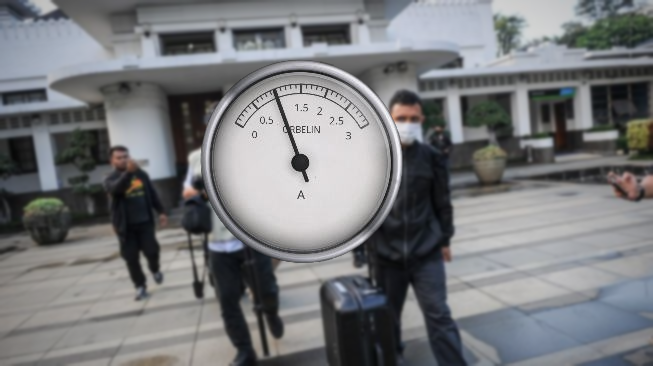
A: A 1
